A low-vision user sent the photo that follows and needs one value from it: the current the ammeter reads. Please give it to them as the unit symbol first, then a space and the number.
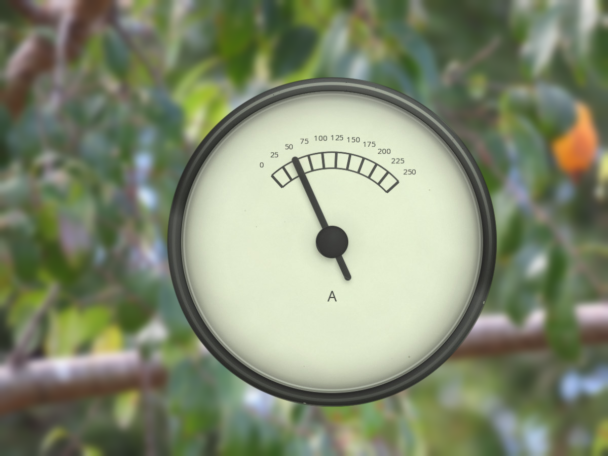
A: A 50
